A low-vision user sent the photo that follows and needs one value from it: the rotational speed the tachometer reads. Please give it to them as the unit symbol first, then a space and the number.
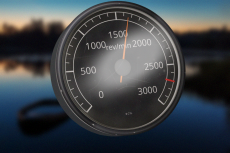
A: rpm 1650
